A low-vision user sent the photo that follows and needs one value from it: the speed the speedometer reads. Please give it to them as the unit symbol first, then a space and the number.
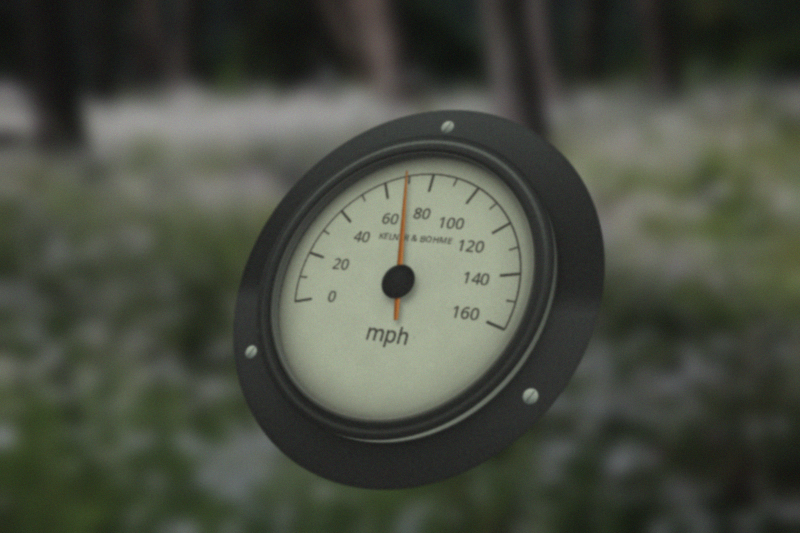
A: mph 70
